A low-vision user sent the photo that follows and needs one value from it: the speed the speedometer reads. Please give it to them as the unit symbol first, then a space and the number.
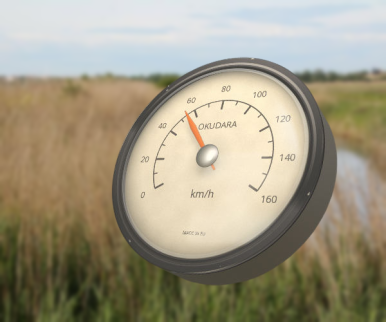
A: km/h 55
